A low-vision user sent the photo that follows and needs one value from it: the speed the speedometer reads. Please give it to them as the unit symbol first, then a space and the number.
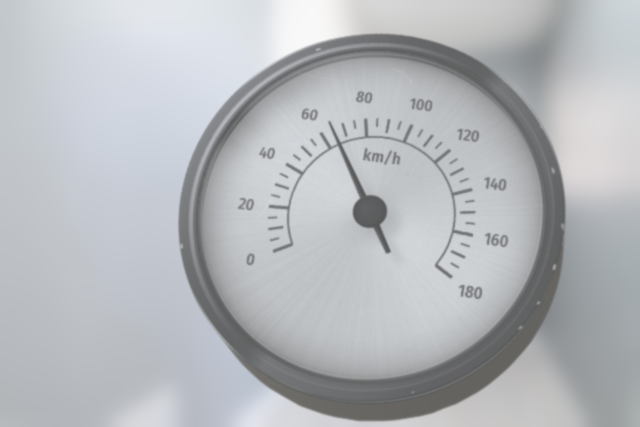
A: km/h 65
